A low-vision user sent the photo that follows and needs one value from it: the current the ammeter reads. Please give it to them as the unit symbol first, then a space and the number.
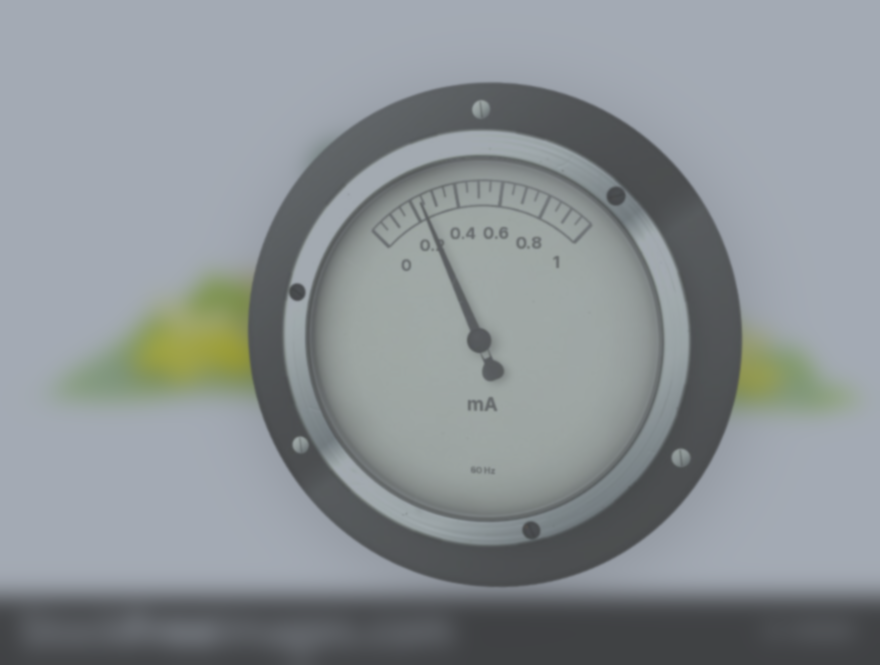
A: mA 0.25
